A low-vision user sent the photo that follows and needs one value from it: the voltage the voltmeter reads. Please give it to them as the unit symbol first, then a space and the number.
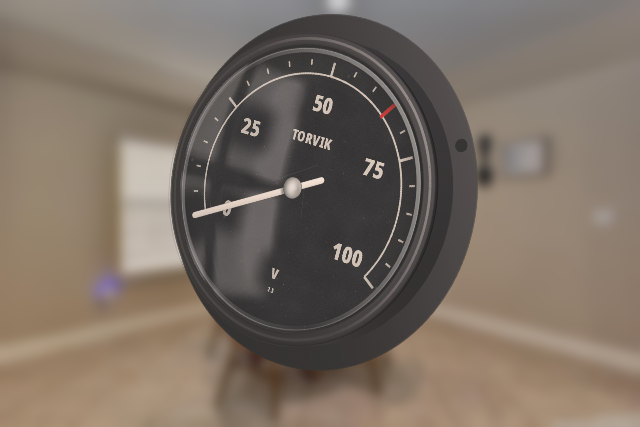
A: V 0
